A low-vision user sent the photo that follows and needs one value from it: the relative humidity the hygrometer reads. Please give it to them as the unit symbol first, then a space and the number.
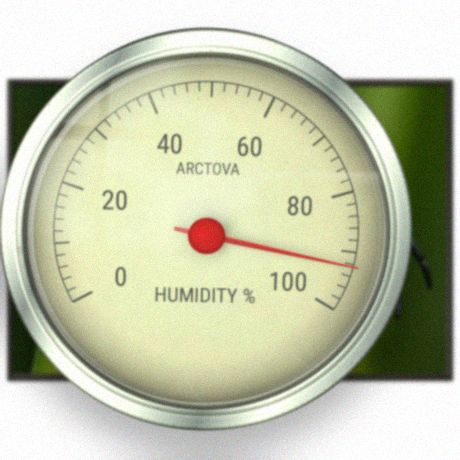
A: % 92
